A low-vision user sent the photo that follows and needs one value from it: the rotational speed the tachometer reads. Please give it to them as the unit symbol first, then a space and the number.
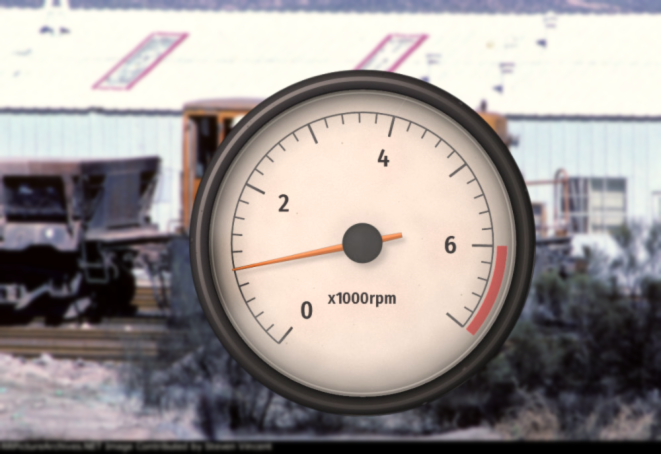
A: rpm 1000
